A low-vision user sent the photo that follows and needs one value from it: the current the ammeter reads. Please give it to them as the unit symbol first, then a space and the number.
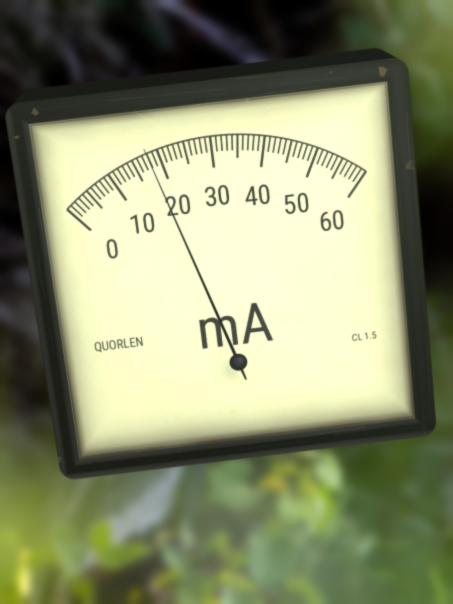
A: mA 18
